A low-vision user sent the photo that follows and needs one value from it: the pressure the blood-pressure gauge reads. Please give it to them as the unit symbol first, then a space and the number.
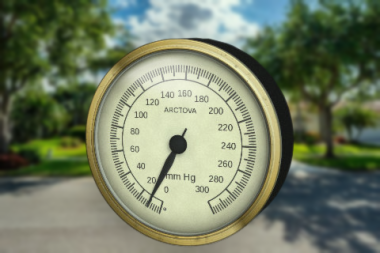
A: mmHg 10
